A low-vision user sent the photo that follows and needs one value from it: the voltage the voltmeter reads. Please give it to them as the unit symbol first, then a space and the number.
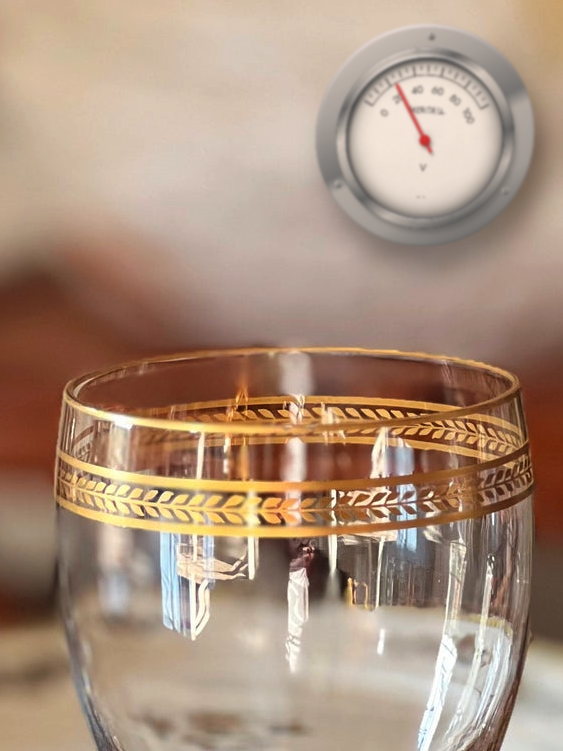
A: V 25
